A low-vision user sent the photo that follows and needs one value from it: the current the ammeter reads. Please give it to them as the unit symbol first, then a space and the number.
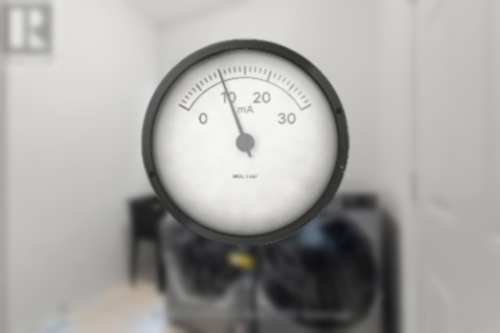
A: mA 10
